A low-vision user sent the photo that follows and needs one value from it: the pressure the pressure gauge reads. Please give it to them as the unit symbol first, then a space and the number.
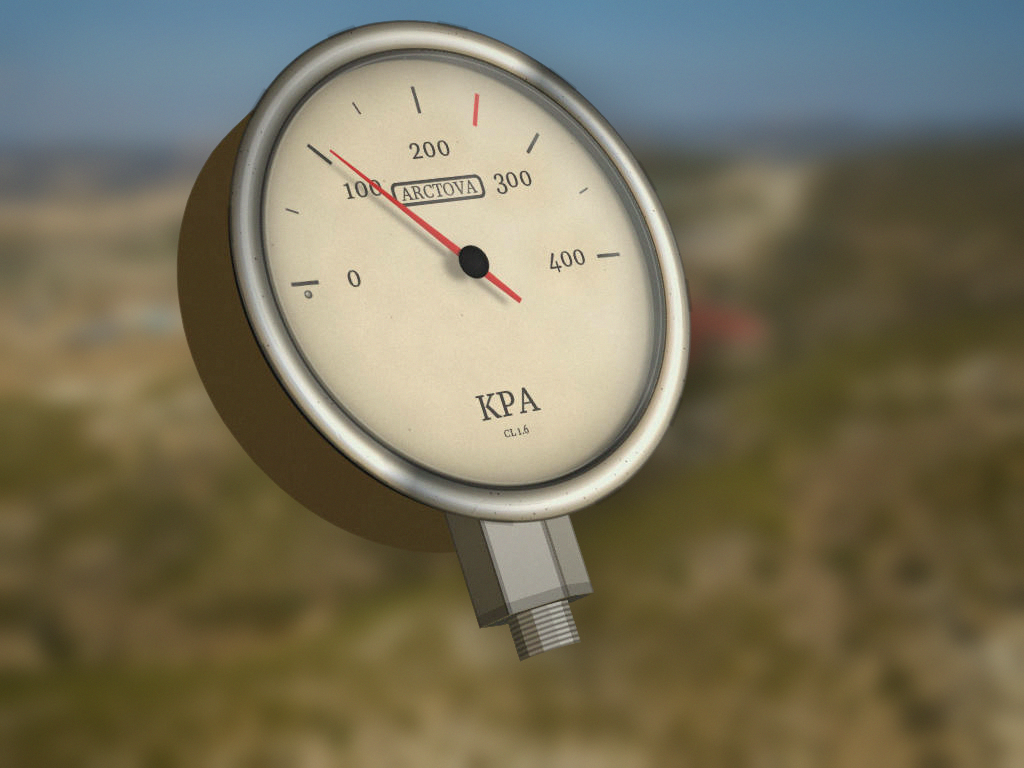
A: kPa 100
